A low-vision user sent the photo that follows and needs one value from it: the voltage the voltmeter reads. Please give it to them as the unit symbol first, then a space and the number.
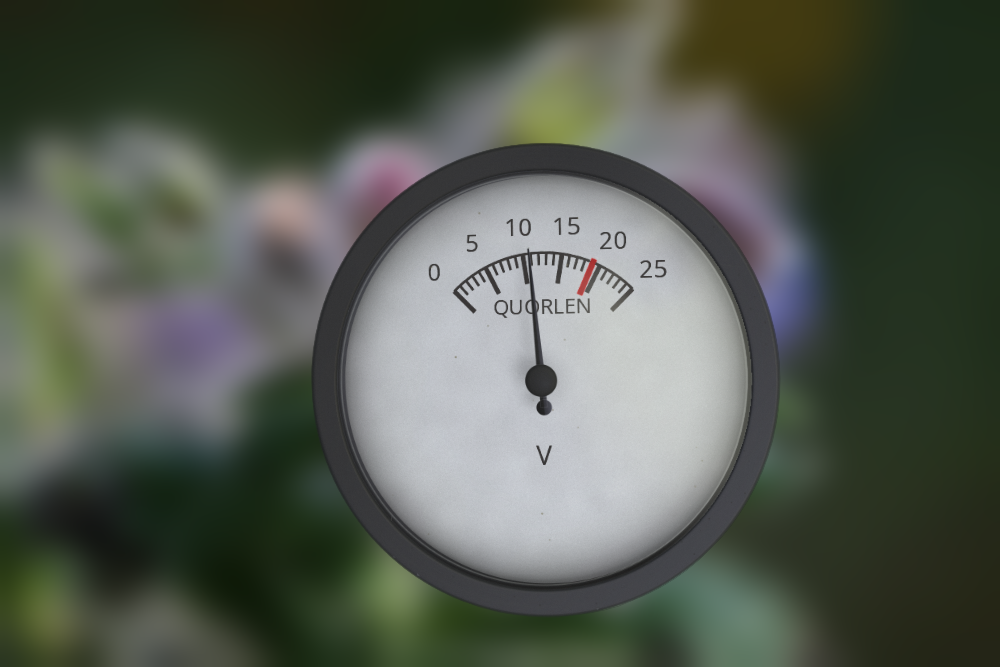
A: V 11
